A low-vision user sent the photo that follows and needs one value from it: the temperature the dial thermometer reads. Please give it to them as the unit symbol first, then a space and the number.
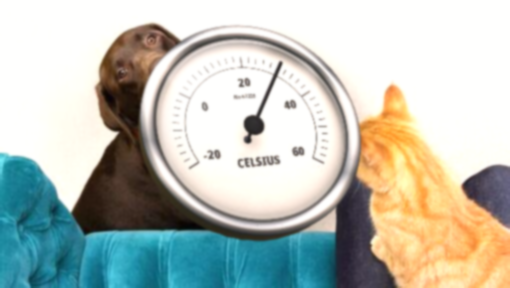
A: °C 30
